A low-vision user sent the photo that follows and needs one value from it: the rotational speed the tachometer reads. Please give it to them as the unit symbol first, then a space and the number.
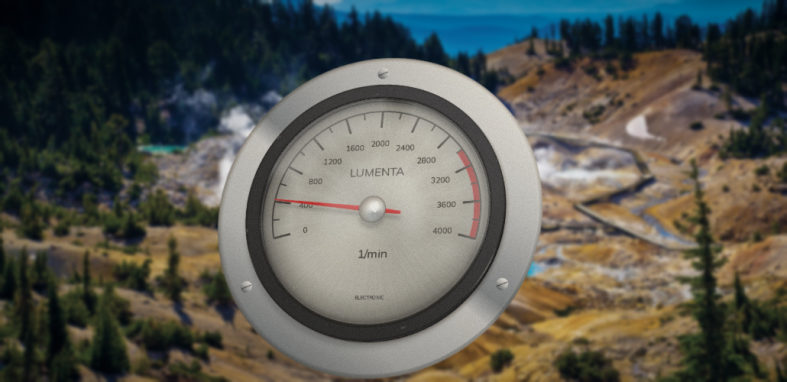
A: rpm 400
